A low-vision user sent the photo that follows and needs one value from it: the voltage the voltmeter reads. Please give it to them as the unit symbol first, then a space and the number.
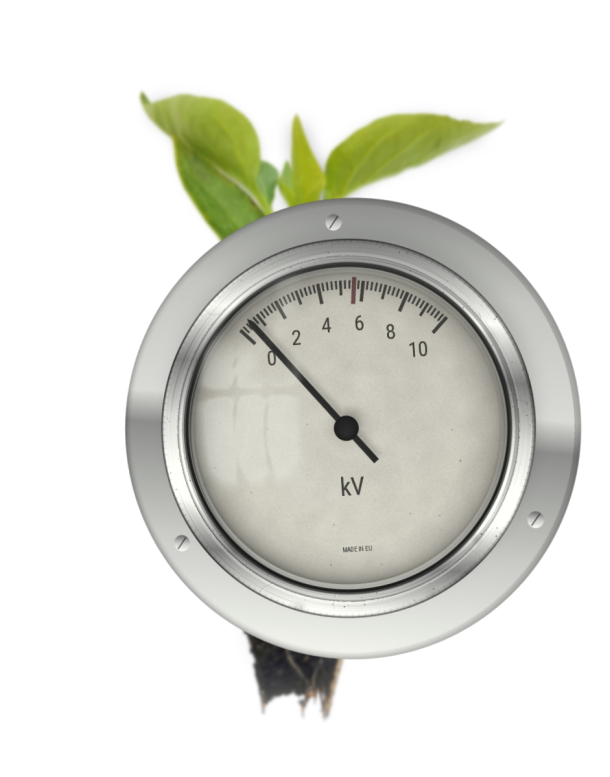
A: kV 0.6
